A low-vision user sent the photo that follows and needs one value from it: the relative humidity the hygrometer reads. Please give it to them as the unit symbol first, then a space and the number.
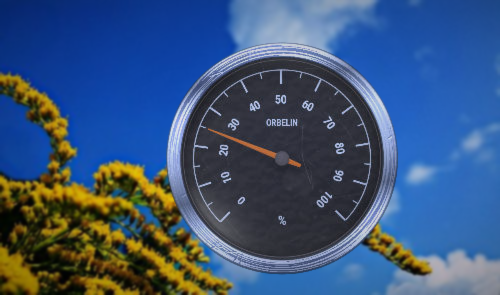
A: % 25
